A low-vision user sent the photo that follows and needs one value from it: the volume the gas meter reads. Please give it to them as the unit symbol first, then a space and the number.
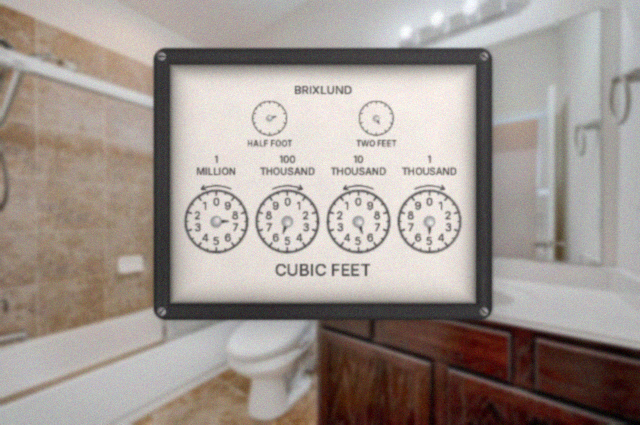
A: ft³ 755500
